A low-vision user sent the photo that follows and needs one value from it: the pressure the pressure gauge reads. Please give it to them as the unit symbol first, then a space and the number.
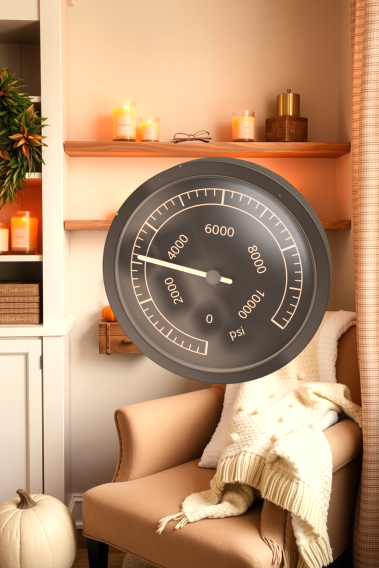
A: psi 3200
